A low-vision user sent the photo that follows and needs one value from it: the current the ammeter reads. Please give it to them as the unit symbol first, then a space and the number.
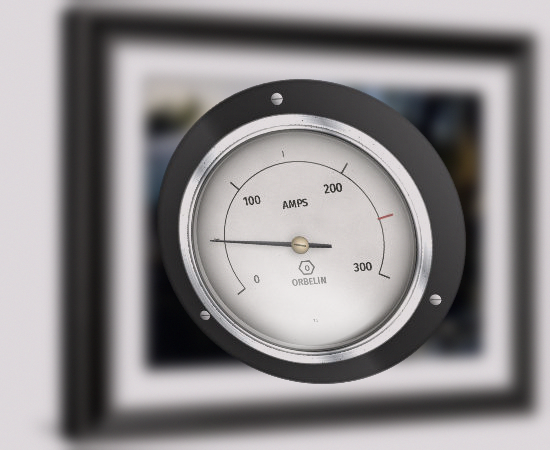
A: A 50
